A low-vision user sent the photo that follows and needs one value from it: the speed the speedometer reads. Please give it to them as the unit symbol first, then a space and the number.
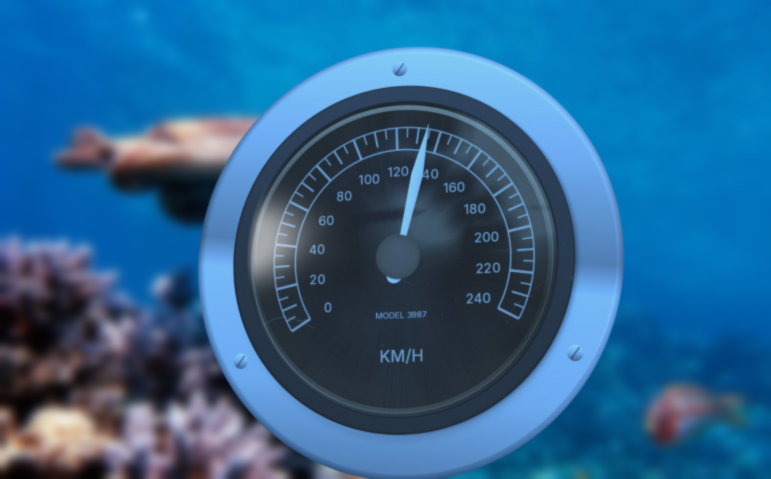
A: km/h 135
